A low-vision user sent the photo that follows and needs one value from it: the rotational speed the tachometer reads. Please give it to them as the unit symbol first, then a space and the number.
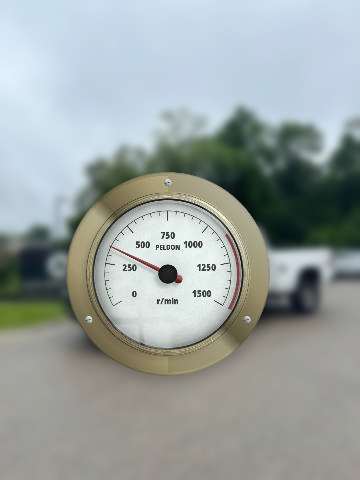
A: rpm 350
